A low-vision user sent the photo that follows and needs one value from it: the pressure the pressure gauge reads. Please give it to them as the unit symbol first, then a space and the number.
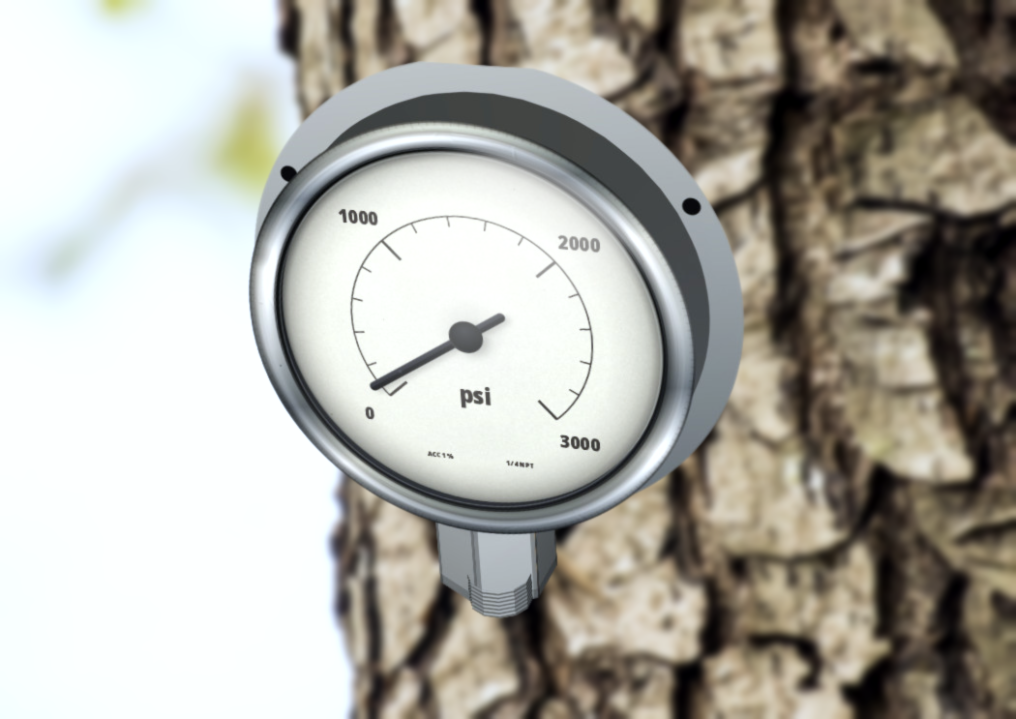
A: psi 100
